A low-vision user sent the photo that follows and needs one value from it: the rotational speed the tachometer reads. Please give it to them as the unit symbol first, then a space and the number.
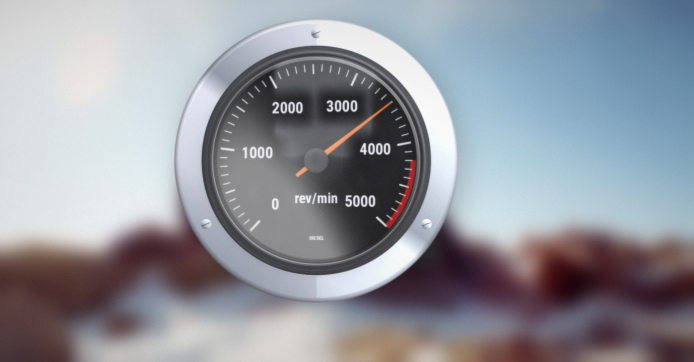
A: rpm 3500
